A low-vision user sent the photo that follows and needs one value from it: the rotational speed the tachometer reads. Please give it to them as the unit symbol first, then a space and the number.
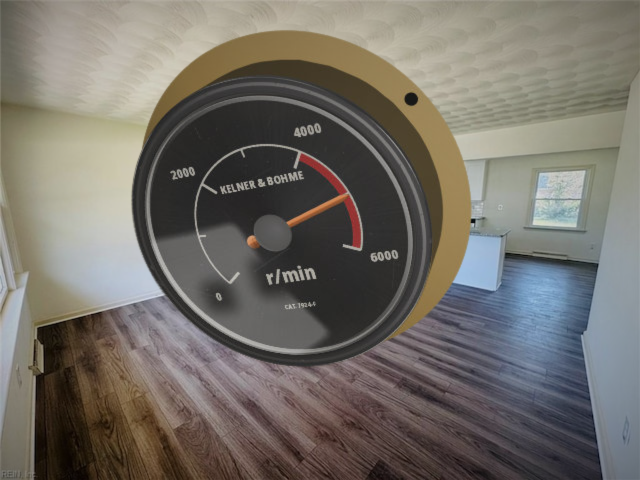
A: rpm 5000
